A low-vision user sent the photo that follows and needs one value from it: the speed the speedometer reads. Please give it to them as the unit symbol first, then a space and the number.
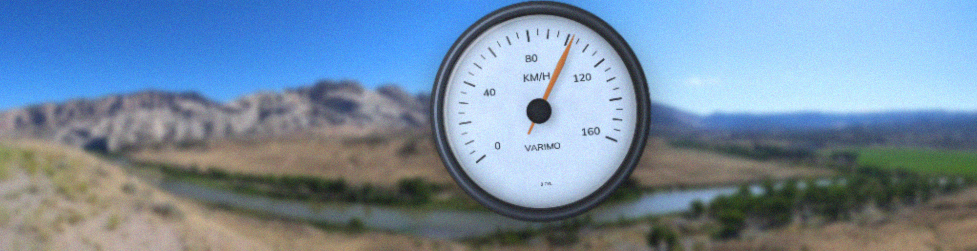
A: km/h 102.5
